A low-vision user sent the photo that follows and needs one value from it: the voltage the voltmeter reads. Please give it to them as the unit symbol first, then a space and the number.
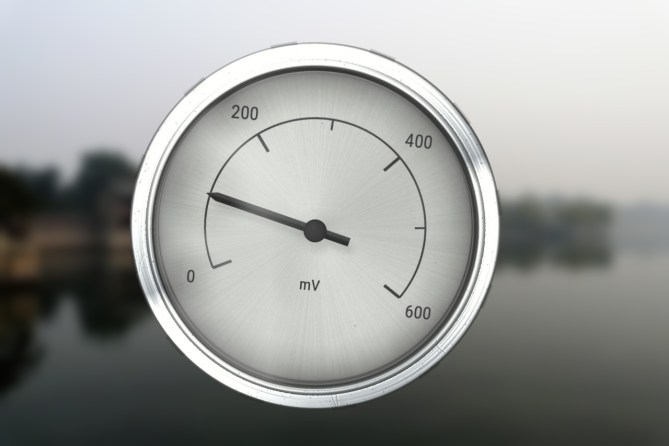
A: mV 100
